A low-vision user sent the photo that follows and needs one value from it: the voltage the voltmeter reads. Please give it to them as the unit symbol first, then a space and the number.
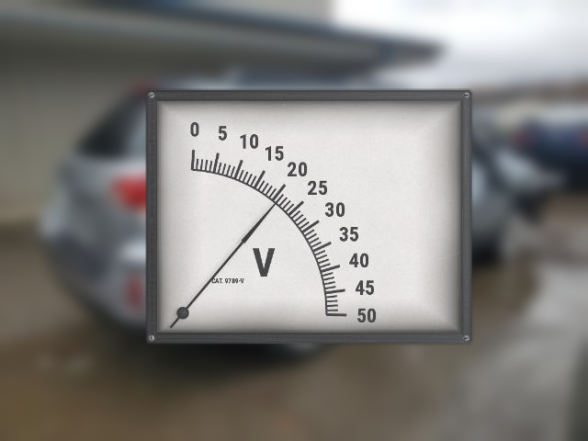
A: V 21
